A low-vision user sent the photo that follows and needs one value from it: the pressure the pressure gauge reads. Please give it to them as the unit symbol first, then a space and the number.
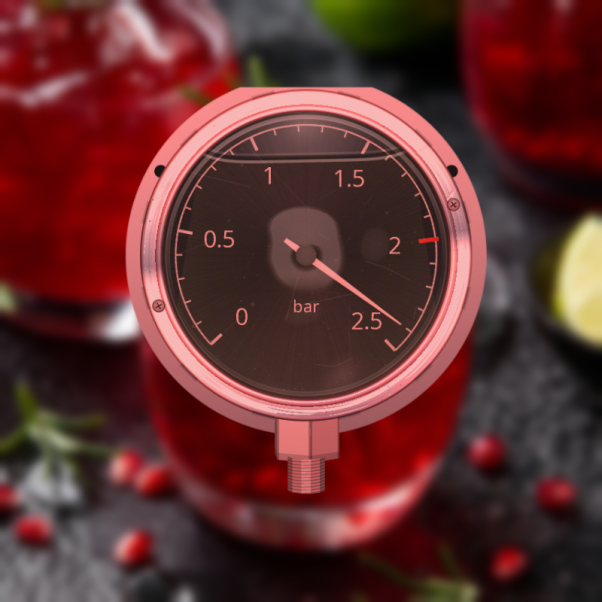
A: bar 2.4
